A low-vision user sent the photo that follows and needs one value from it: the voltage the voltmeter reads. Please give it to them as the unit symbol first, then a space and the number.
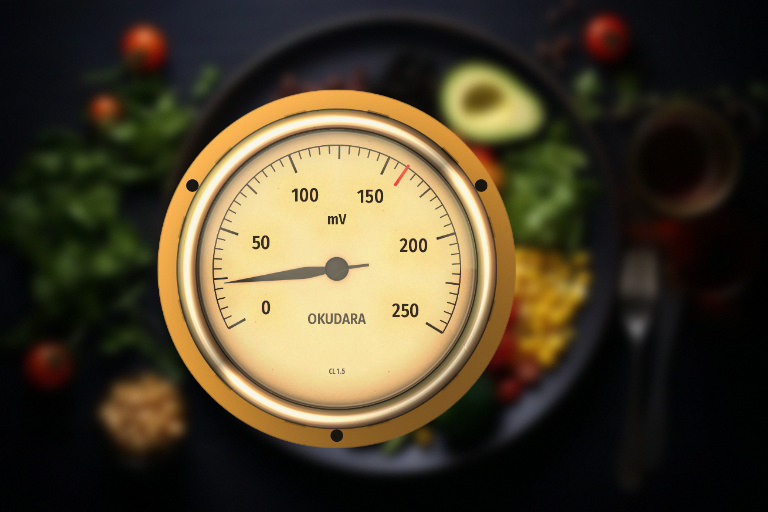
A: mV 22.5
